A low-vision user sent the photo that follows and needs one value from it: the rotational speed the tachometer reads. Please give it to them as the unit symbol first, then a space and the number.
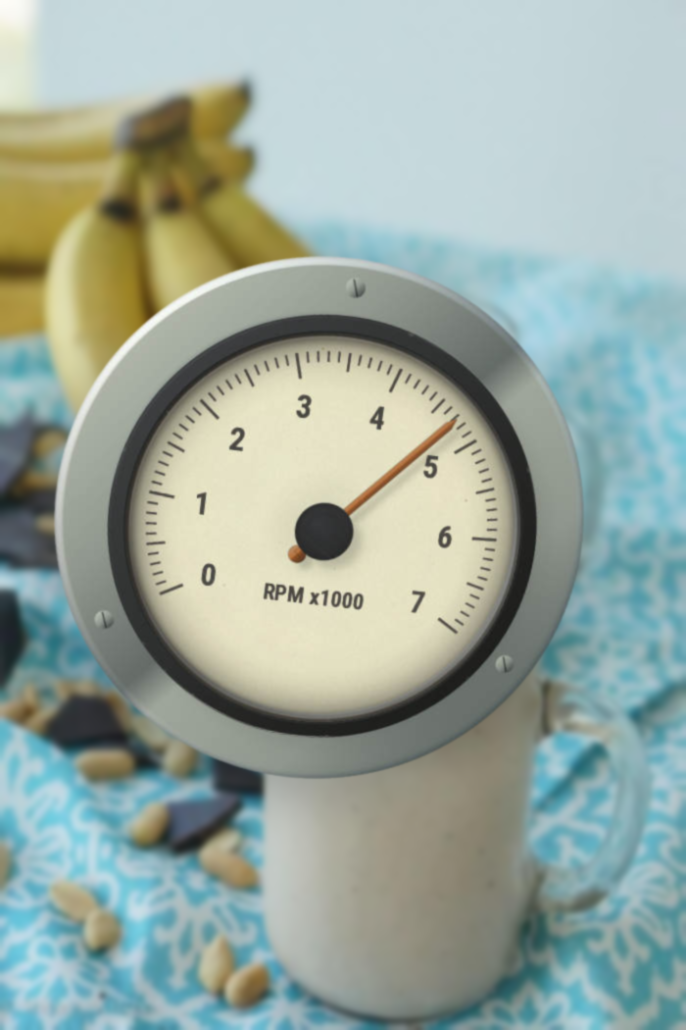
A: rpm 4700
